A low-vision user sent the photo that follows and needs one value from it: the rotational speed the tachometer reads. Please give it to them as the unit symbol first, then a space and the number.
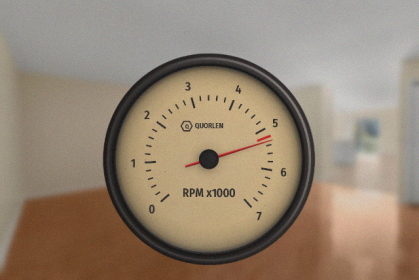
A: rpm 5300
